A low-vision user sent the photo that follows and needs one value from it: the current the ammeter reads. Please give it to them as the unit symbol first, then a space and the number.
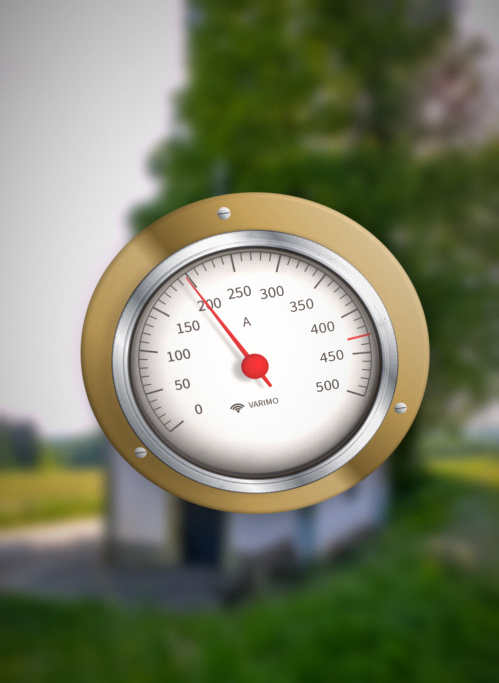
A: A 200
